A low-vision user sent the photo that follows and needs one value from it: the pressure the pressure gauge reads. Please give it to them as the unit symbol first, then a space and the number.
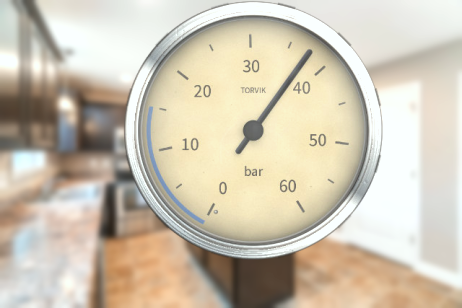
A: bar 37.5
